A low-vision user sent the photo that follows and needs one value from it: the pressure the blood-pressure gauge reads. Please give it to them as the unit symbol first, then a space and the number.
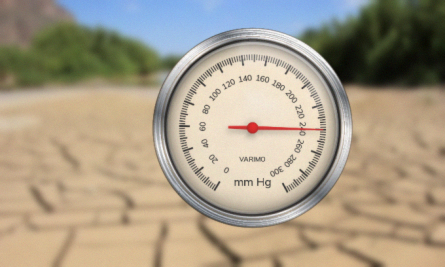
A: mmHg 240
